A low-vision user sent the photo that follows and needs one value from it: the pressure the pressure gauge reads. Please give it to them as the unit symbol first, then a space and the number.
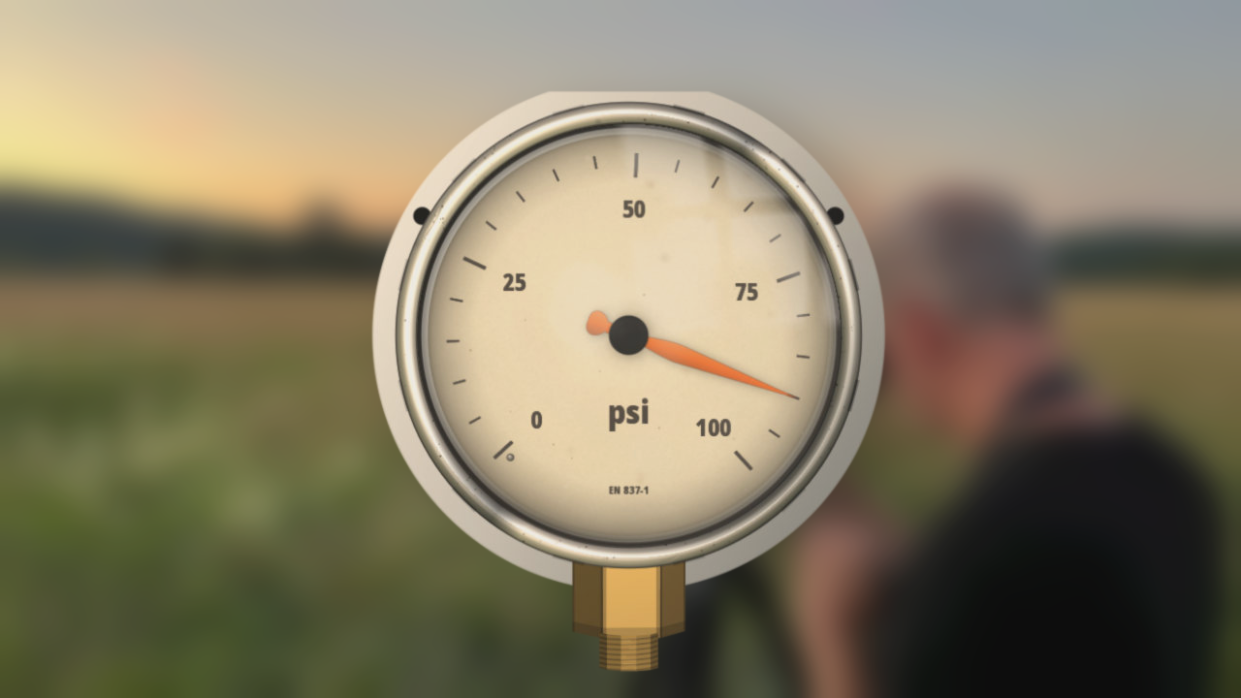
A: psi 90
